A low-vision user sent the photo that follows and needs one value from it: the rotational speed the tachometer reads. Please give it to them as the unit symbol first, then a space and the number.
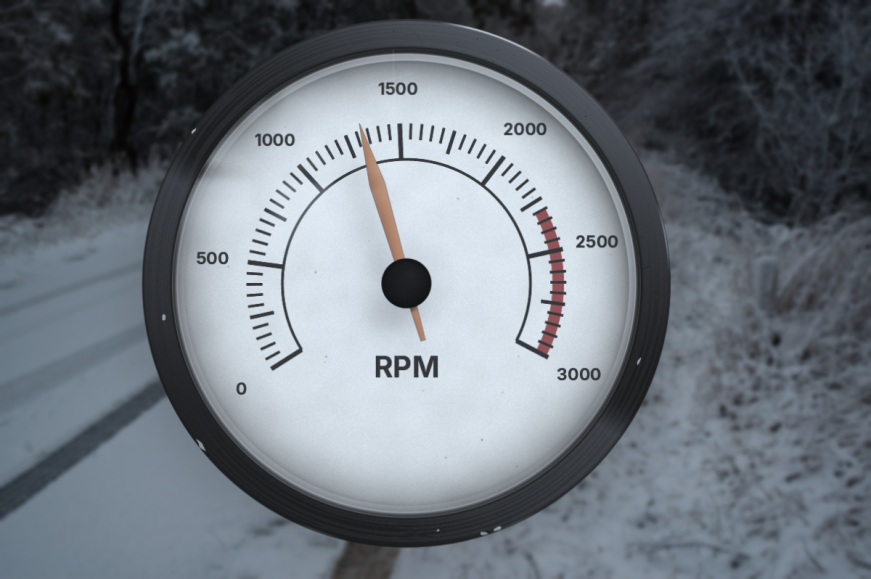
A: rpm 1325
